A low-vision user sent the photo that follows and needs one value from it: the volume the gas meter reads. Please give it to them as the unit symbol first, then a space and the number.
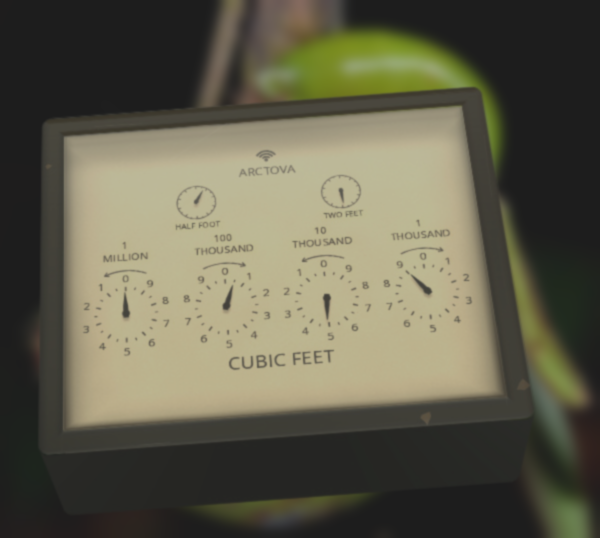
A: ft³ 4900
